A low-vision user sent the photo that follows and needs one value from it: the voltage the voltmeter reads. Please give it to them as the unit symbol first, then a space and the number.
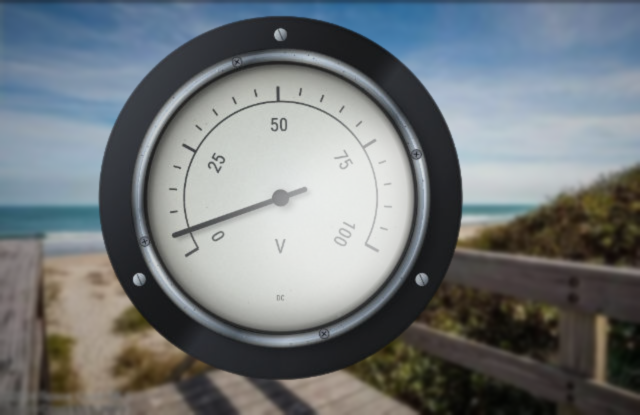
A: V 5
